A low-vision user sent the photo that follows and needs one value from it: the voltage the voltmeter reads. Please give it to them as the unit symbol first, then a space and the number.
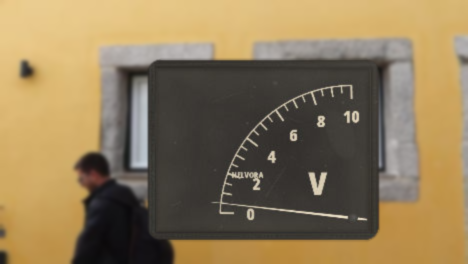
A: V 0.5
